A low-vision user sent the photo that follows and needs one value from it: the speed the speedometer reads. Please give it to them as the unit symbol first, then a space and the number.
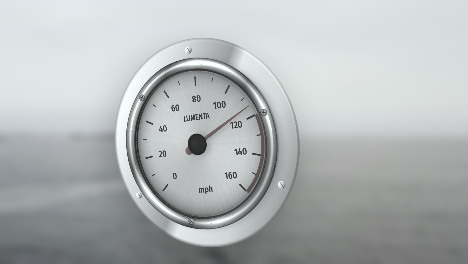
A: mph 115
